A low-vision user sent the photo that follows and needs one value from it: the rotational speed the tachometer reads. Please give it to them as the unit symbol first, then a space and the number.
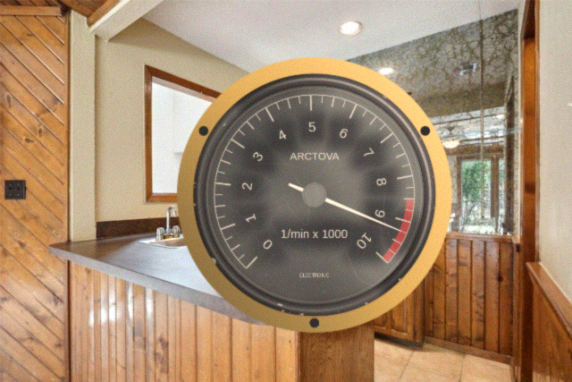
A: rpm 9250
